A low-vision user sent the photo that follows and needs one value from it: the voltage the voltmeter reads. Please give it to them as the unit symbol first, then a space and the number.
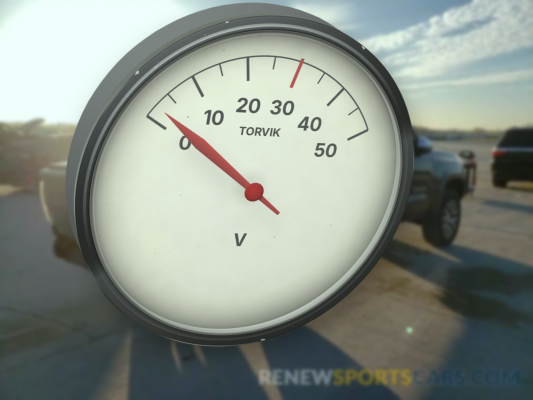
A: V 2.5
